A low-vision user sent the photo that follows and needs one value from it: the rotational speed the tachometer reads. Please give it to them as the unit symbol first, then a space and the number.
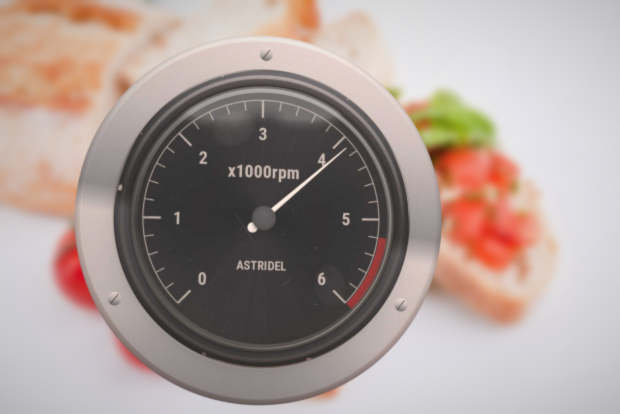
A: rpm 4100
